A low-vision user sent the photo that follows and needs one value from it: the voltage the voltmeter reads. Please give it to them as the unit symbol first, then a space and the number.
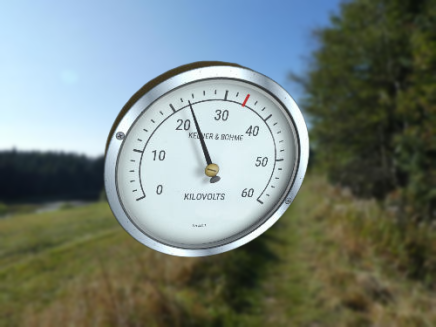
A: kV 23
